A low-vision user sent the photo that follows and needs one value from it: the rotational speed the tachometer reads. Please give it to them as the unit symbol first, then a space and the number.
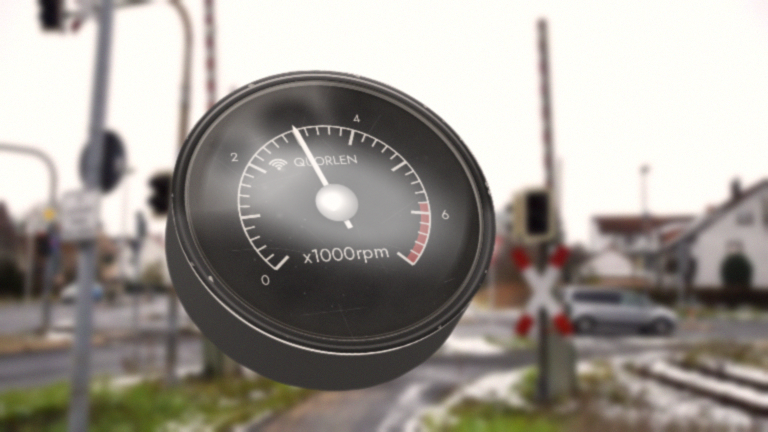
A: rpm 3000
